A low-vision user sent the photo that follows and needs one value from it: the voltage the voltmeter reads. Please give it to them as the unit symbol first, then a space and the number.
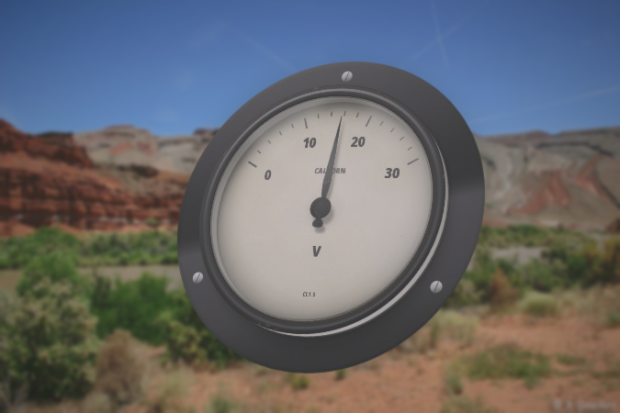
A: V 16
